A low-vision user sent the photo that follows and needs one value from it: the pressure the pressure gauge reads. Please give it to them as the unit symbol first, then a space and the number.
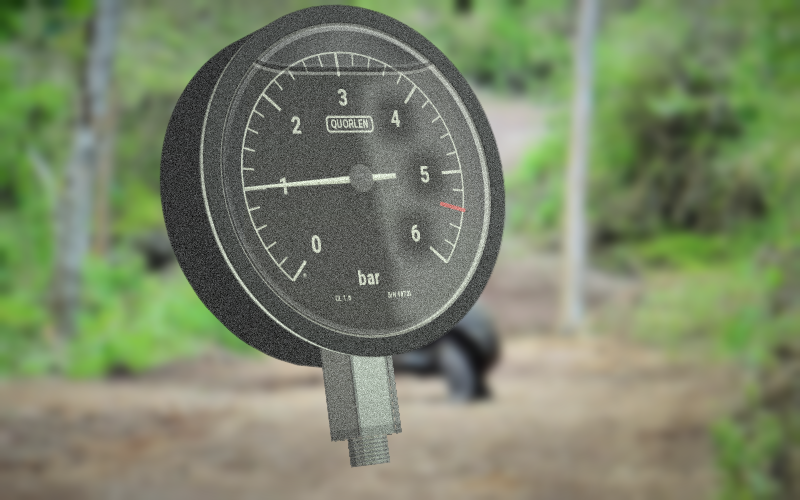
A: bar 1
